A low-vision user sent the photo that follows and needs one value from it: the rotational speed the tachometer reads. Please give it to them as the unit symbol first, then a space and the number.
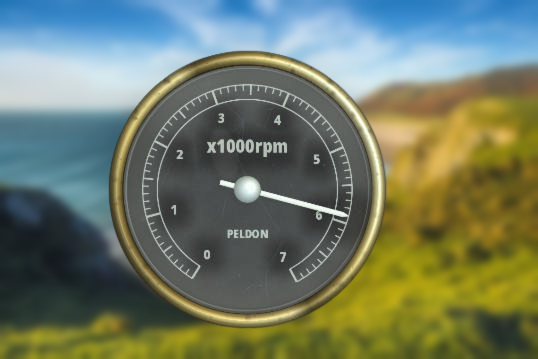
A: rpm 5900
